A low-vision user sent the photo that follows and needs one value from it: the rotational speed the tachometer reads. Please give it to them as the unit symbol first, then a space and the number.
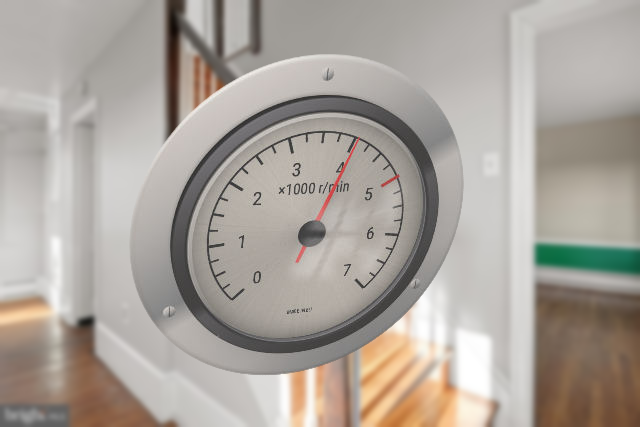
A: rpm 4000
